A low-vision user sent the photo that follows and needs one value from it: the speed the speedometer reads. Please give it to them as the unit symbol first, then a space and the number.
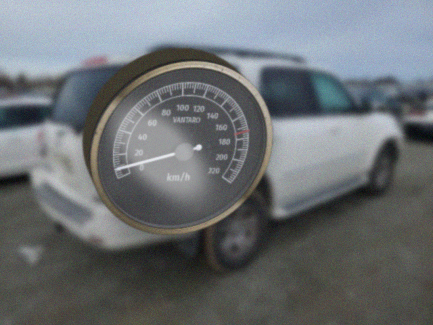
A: km/h 10
